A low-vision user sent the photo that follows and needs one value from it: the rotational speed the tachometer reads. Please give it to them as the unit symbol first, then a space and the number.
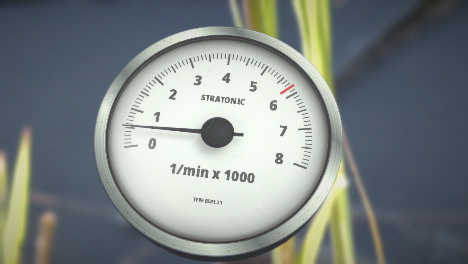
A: rpm 500
